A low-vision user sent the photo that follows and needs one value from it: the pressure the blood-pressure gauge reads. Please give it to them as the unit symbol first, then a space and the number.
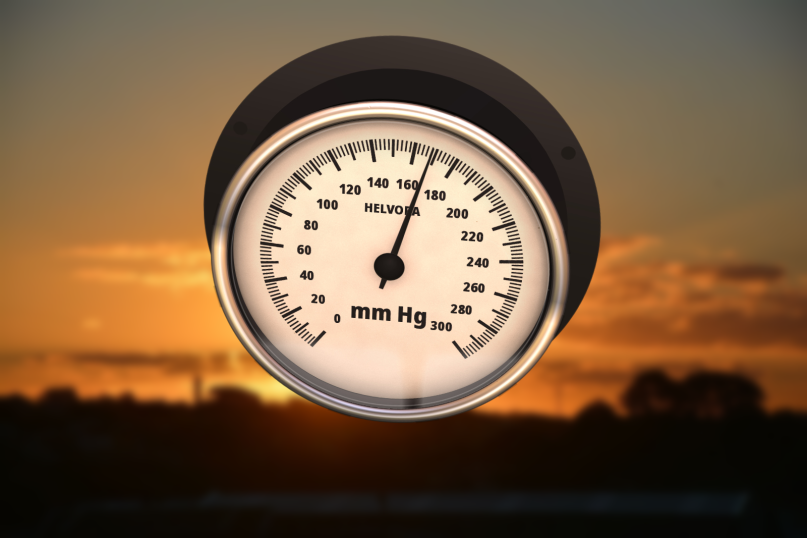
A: mmHg 168
